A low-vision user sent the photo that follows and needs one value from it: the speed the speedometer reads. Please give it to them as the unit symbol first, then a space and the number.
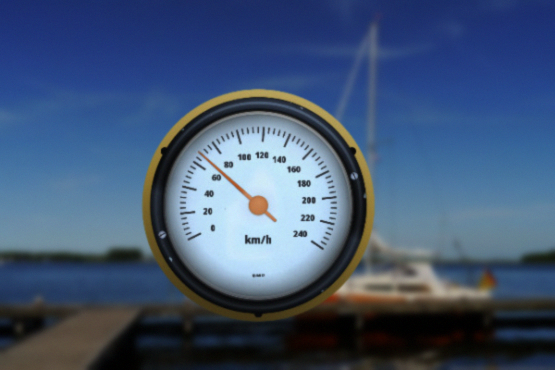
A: km/h 68
